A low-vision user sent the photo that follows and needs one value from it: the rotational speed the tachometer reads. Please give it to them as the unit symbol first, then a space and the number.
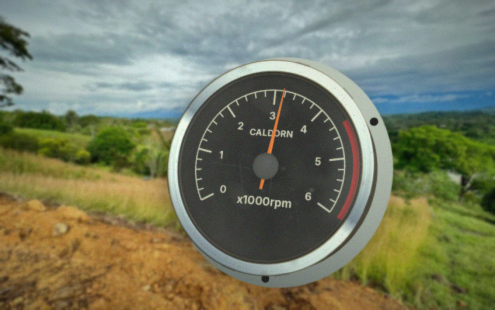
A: rpm 3200
